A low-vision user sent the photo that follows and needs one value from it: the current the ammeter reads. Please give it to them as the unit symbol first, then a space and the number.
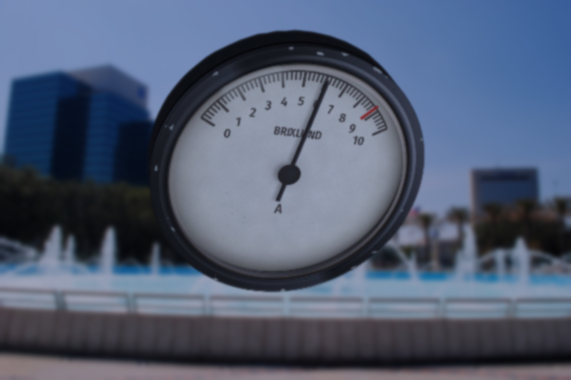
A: A 6
